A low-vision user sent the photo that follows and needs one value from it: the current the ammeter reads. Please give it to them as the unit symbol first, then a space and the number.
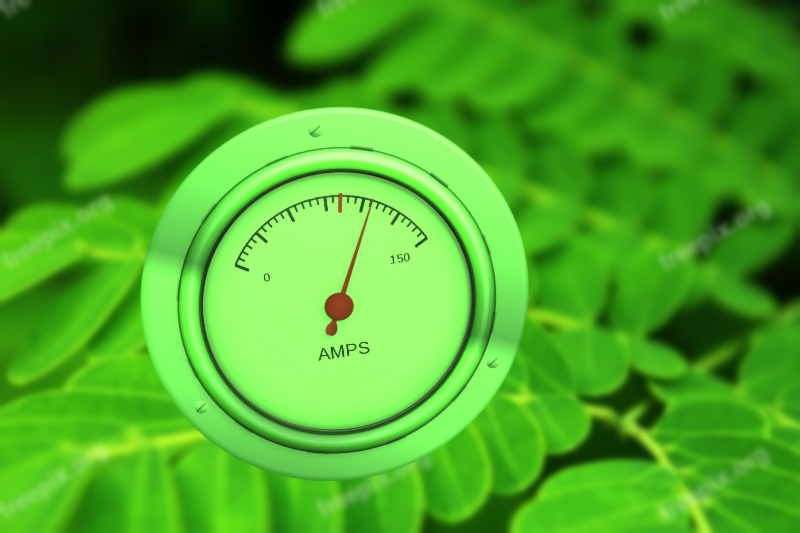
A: A 105
